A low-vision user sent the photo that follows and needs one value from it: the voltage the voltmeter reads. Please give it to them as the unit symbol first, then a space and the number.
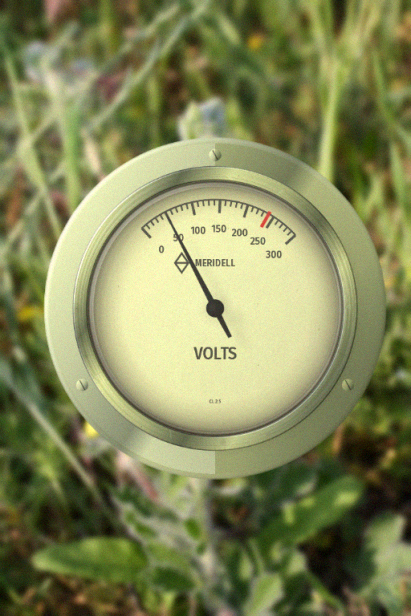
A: V 50
